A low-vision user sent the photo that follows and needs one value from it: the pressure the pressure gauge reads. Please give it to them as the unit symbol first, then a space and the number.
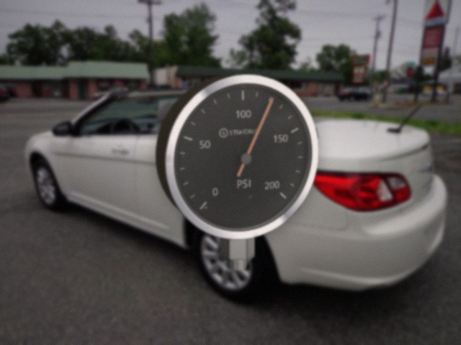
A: psi 120
